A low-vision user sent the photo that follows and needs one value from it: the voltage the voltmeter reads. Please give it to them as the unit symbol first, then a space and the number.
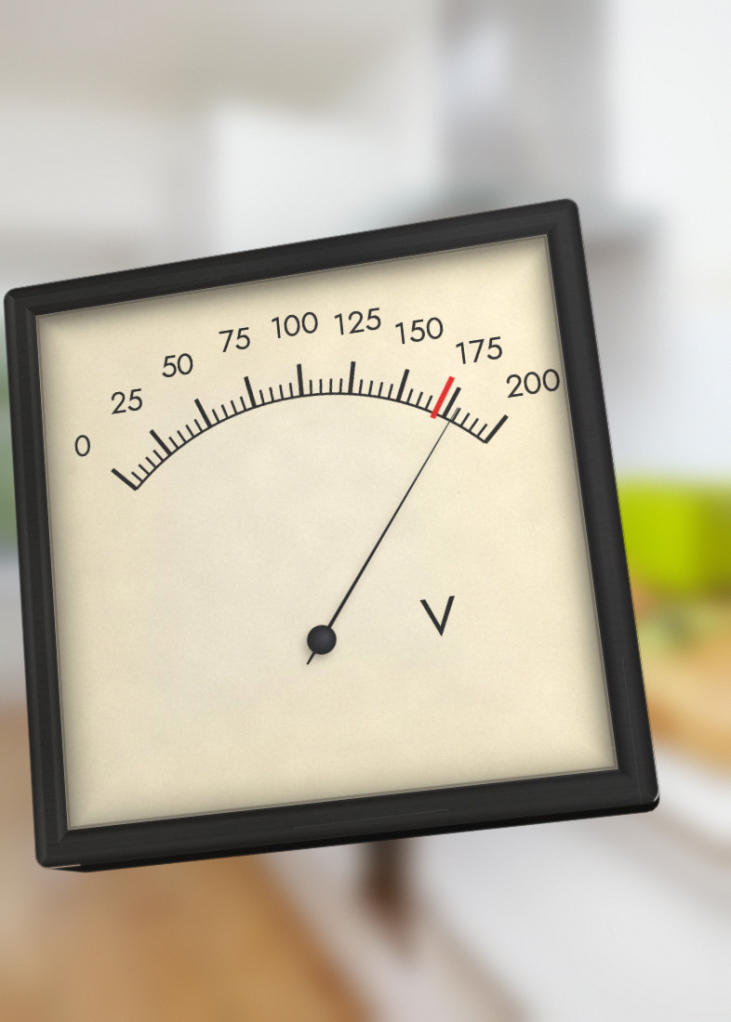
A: V 180
